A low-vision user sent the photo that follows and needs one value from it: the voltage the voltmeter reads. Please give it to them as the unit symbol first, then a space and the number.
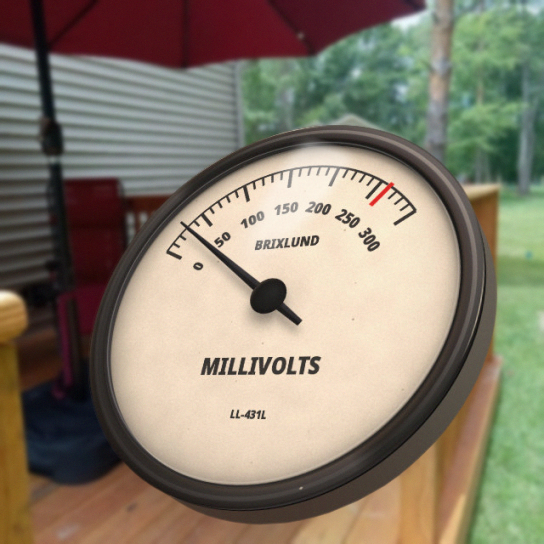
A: mV 30
